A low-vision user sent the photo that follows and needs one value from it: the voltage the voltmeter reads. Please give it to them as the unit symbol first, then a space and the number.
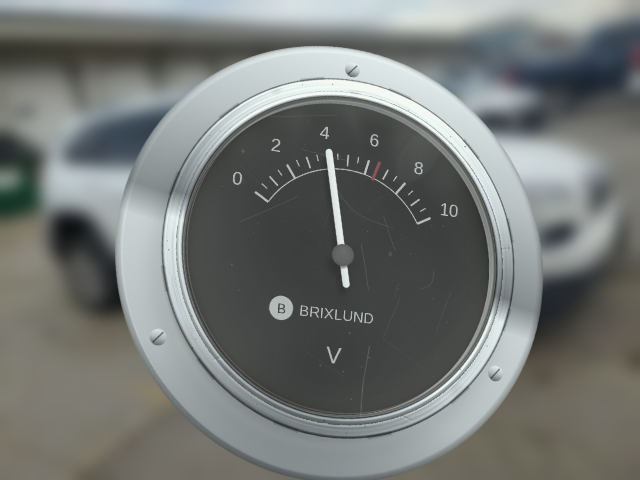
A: V 4
